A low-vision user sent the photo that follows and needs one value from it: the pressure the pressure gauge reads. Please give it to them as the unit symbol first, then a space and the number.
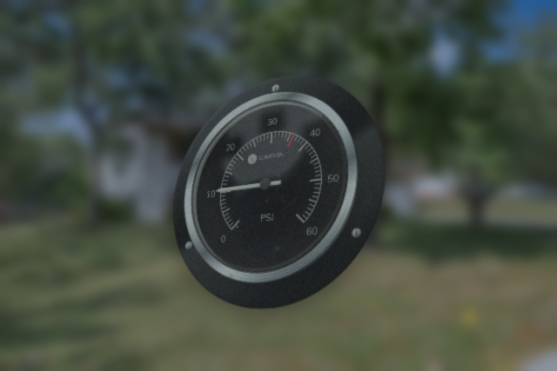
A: psi 10
